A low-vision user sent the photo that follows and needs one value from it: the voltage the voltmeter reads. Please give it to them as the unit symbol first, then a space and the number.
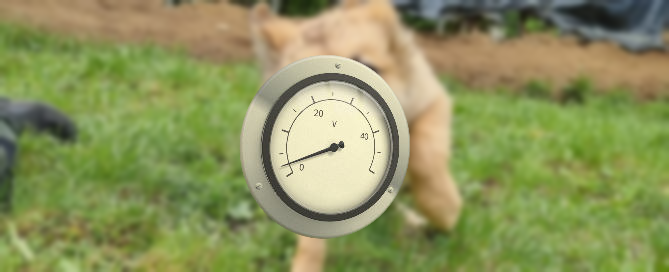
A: V 2.5
